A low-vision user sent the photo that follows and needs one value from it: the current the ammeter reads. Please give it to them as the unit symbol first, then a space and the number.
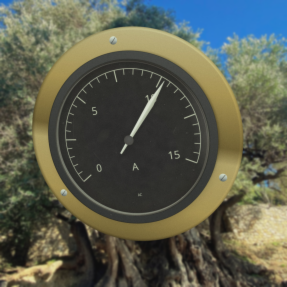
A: A 10.25
